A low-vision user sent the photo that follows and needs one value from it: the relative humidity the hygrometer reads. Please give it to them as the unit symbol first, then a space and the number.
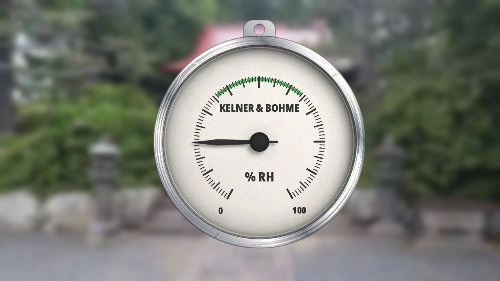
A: % 20
